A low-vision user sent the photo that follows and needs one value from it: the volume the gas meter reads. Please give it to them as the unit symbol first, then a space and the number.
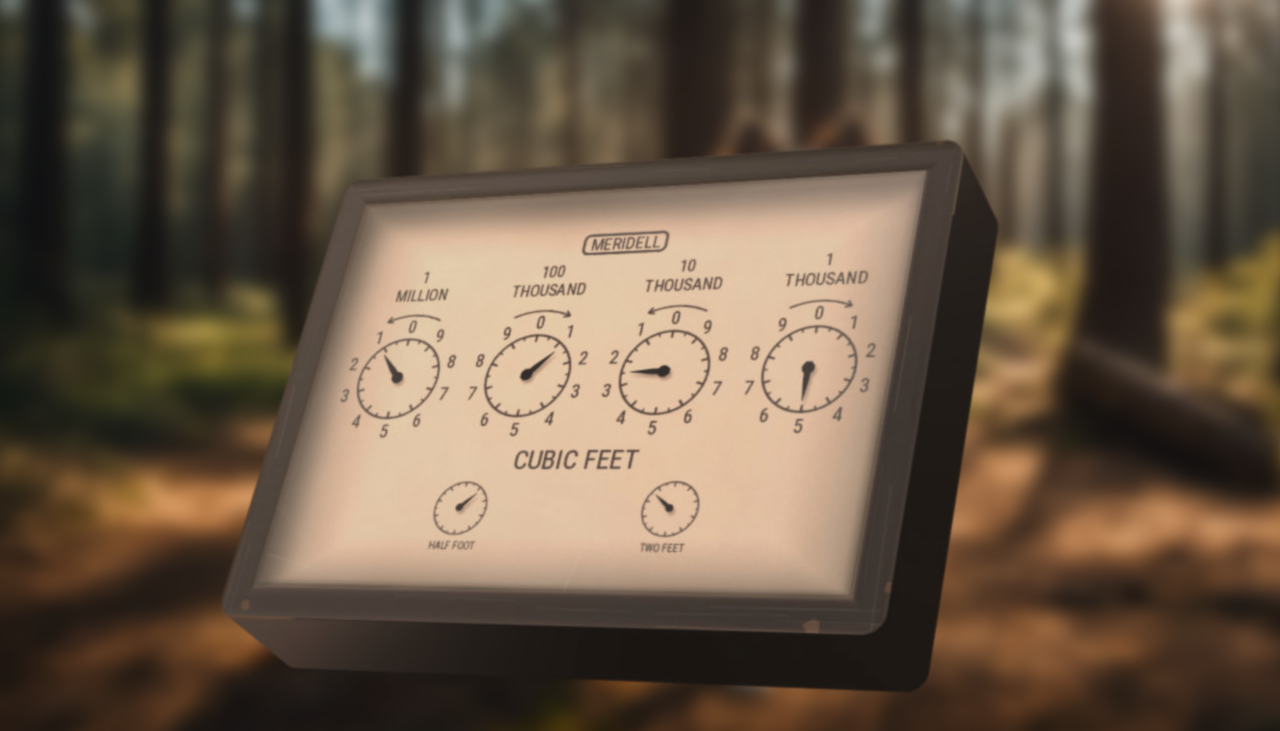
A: ft³ 112500
